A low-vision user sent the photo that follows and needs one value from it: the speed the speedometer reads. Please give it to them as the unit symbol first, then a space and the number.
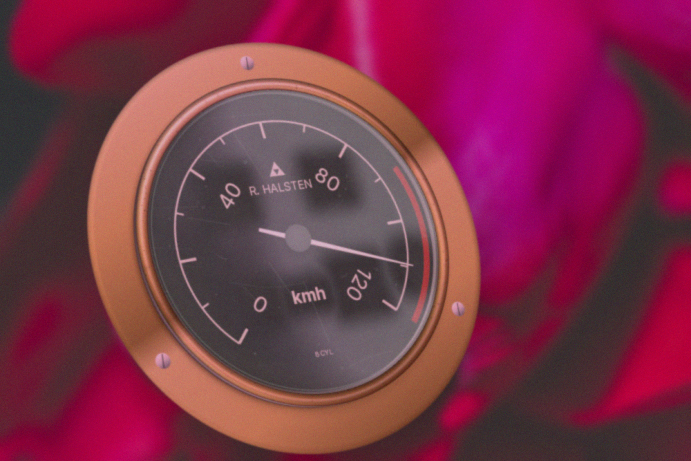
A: km/h 110
